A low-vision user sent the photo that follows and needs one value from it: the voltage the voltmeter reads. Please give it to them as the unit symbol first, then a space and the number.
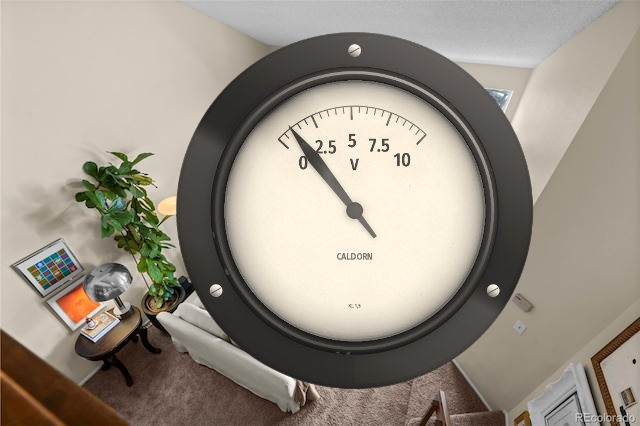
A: V 1
